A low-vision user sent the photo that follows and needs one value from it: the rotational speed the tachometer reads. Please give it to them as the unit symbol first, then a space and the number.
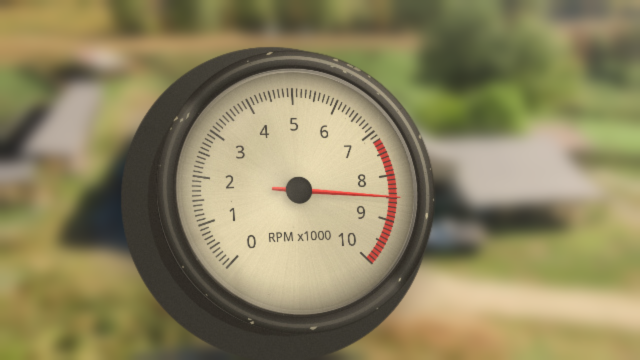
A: rpm 8500
